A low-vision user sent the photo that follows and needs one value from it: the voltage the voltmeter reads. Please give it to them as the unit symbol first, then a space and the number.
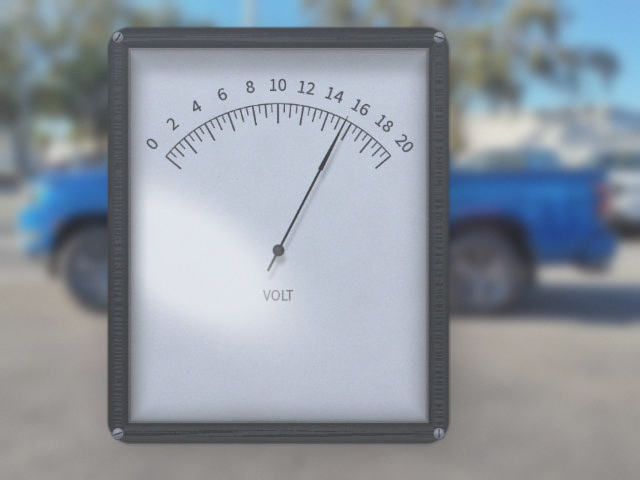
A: V 15.5
